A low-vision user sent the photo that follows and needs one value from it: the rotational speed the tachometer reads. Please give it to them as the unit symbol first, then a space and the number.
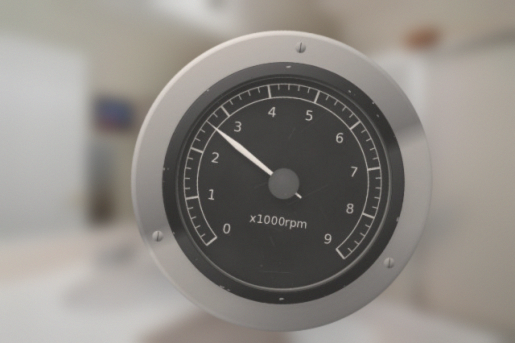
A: rpm 2600
